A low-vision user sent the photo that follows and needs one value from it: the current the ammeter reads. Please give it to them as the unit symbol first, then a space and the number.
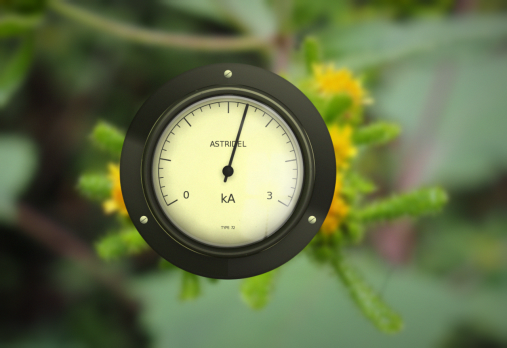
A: kA 1.7
